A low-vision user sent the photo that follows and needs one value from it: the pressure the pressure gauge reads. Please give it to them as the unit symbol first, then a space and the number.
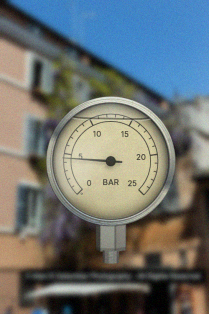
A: bar 4.5
